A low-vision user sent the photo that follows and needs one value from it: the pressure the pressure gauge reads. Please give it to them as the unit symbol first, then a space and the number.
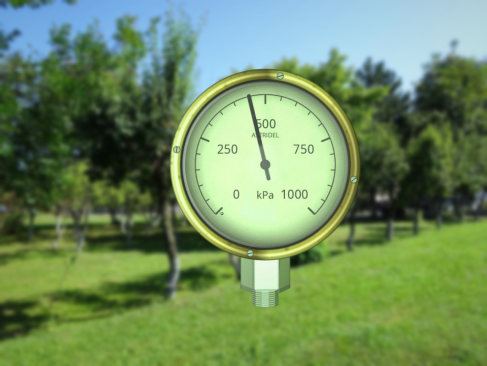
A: kPa 450
